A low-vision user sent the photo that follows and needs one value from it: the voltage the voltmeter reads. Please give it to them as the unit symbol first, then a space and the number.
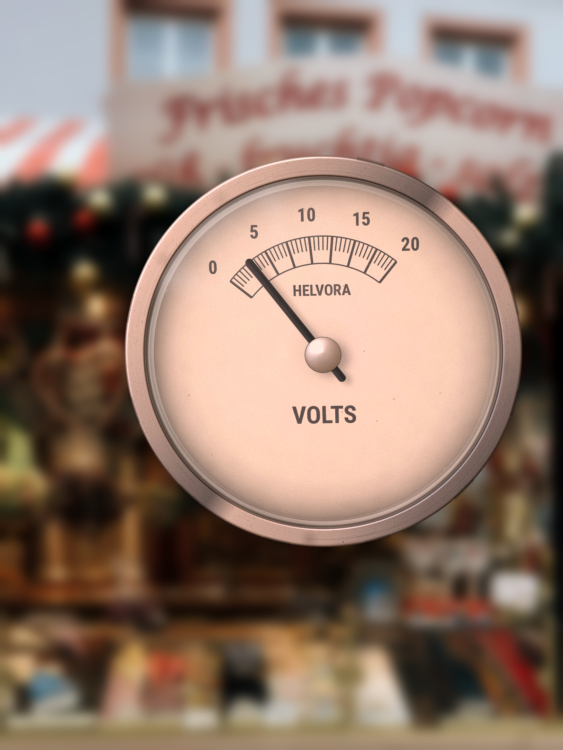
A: V 3
